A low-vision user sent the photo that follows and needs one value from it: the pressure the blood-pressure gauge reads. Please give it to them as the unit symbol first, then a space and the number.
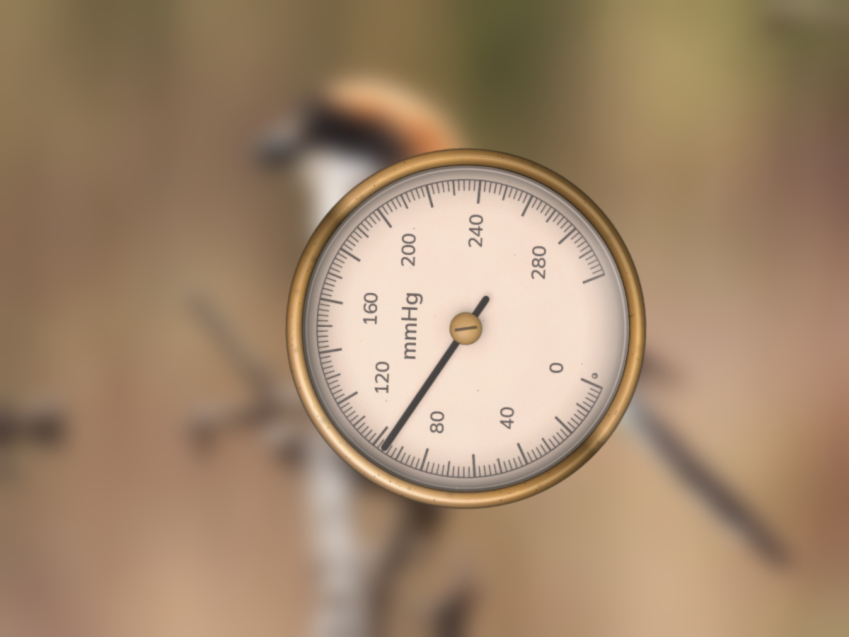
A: mmHg 96
